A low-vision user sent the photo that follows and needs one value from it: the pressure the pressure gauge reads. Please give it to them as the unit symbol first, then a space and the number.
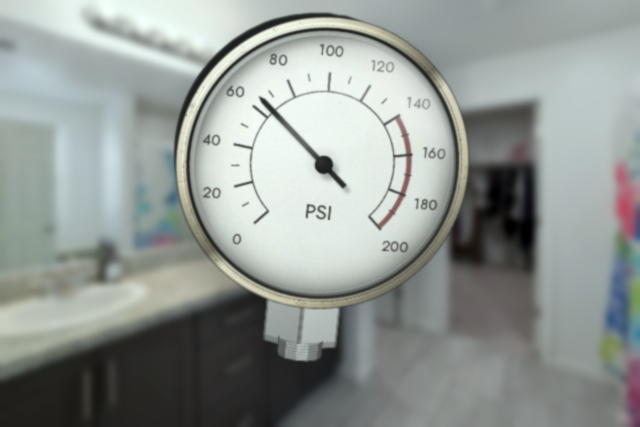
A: psi 65
